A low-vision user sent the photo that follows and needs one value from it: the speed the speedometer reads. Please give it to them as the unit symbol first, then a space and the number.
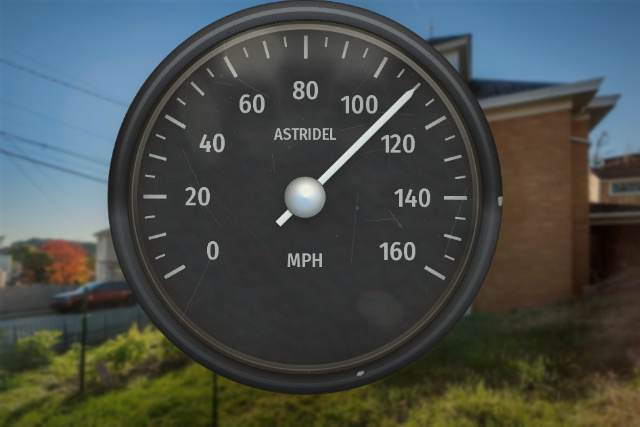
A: mph 110
